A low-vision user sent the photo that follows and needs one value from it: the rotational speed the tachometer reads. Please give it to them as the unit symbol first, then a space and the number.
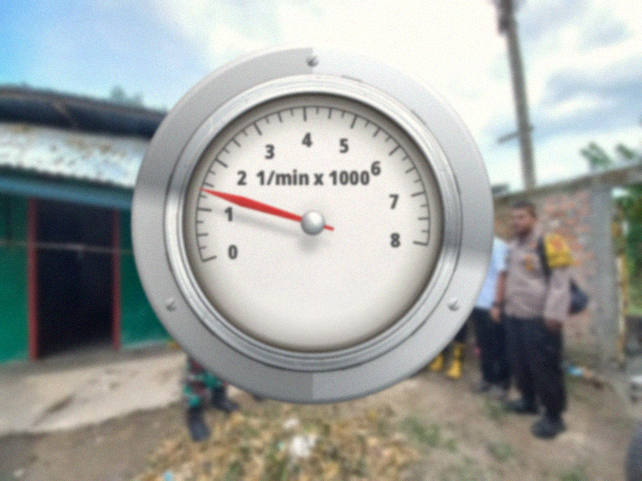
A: rpm 1375
